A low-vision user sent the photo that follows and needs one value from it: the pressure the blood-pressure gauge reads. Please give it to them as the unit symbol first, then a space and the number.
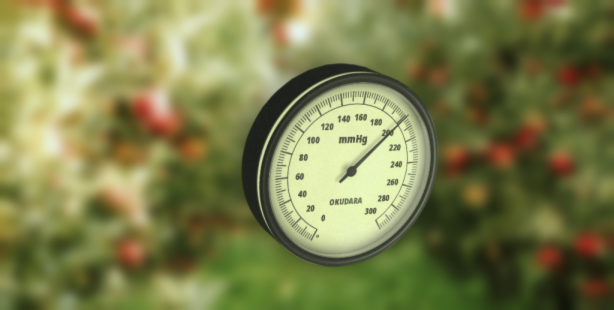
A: mmHg 200
